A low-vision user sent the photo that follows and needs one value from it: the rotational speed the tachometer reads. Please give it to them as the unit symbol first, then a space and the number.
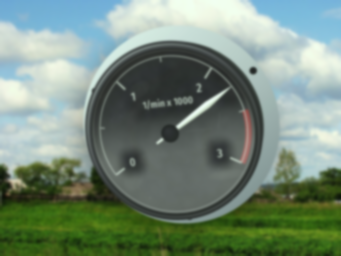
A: rpm 2250
